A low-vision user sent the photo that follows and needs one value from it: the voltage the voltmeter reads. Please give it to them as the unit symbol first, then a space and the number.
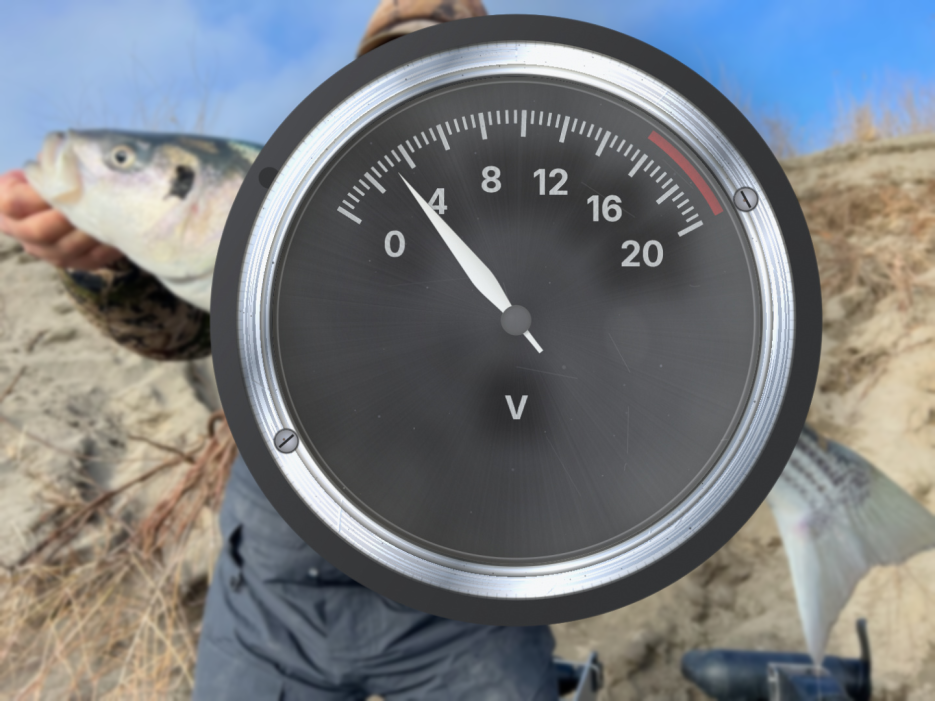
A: V 3.2
